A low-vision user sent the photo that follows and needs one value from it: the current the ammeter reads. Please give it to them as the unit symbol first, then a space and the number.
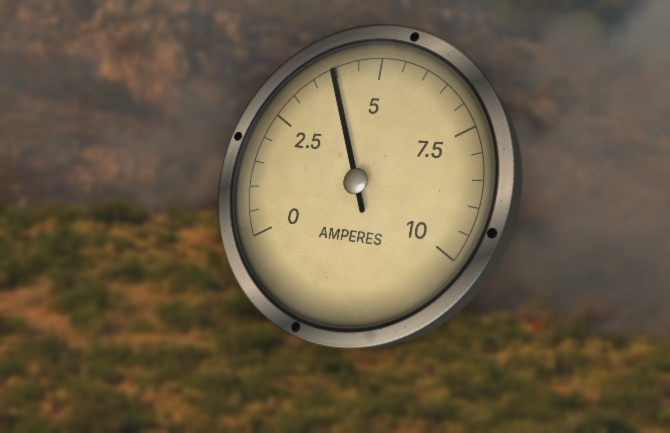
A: A 4
